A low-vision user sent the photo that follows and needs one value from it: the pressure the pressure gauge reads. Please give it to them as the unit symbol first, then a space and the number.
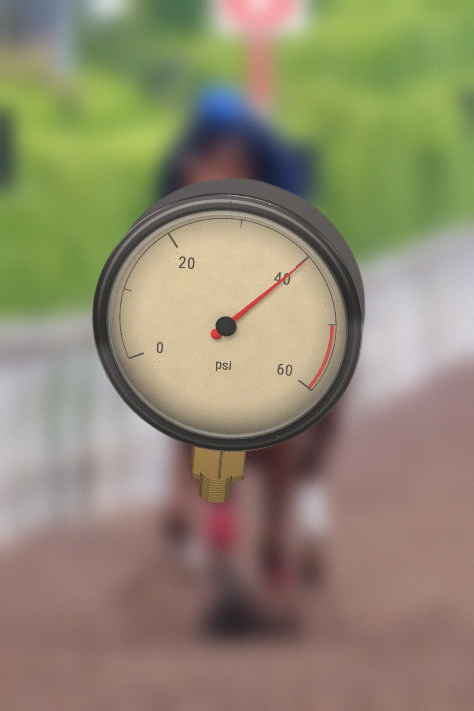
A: psi 40
